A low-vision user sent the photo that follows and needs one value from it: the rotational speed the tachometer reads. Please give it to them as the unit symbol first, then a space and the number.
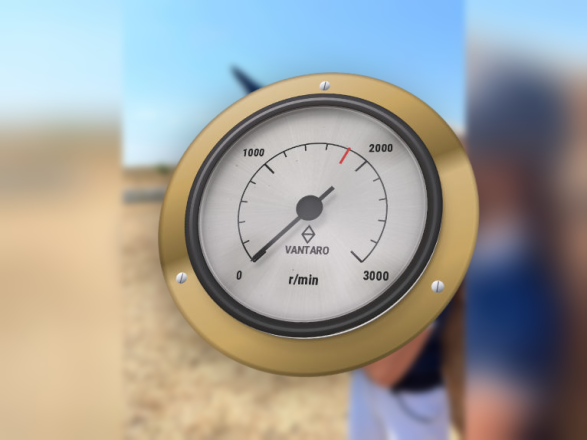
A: rpm 0
